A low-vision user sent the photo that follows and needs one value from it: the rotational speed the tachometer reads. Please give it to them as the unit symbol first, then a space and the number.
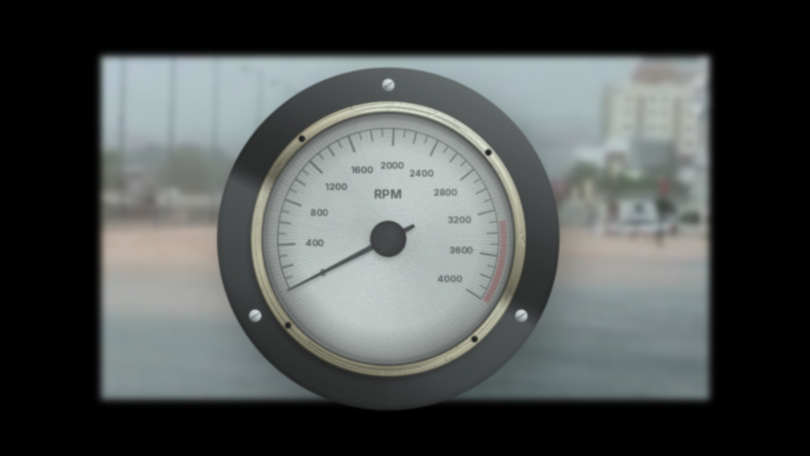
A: rpm 0
